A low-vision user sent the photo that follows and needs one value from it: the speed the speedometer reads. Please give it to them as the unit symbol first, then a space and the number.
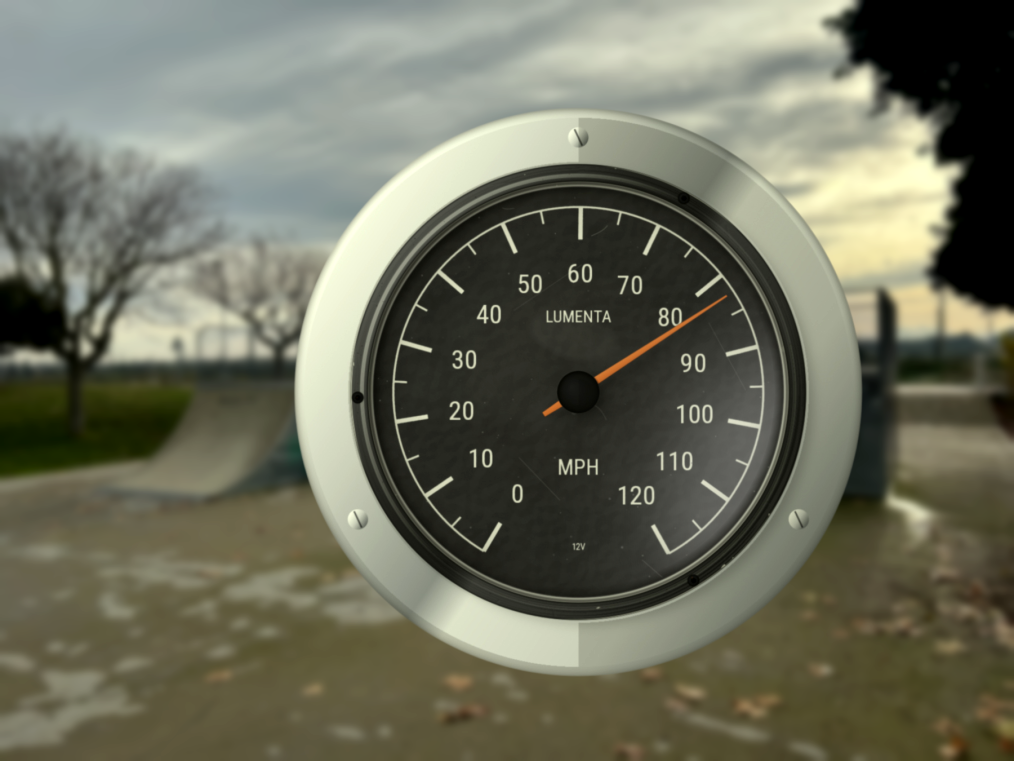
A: mph 82.5
